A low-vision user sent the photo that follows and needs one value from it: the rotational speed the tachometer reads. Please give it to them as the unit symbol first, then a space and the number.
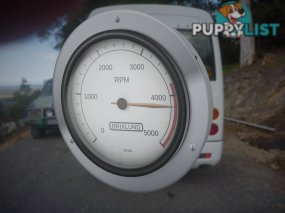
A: rpm 4200
